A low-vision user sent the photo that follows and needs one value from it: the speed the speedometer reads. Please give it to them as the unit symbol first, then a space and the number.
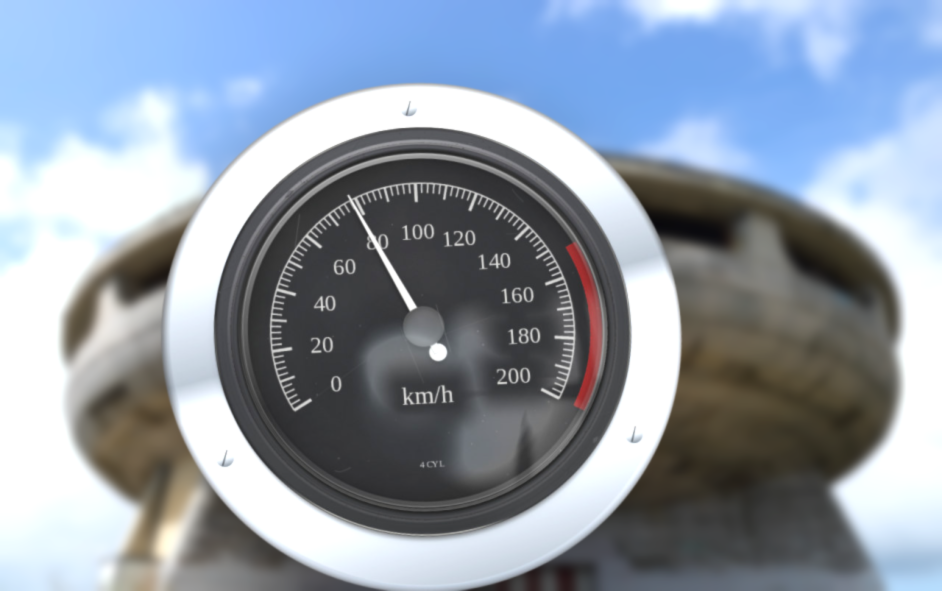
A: km/h 78
